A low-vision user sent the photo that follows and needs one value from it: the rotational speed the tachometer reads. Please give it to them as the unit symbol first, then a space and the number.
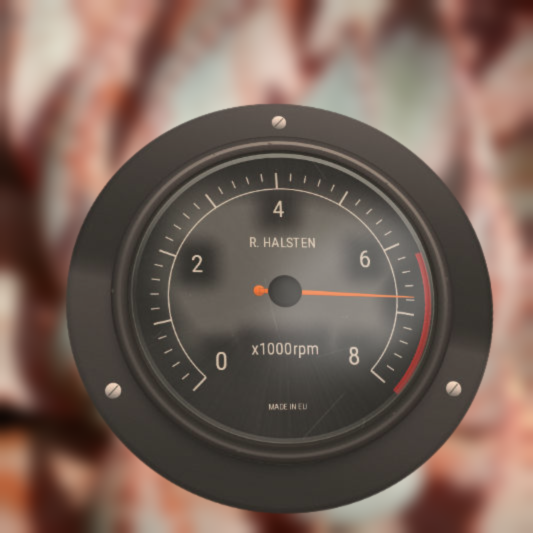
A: rpm 6800
